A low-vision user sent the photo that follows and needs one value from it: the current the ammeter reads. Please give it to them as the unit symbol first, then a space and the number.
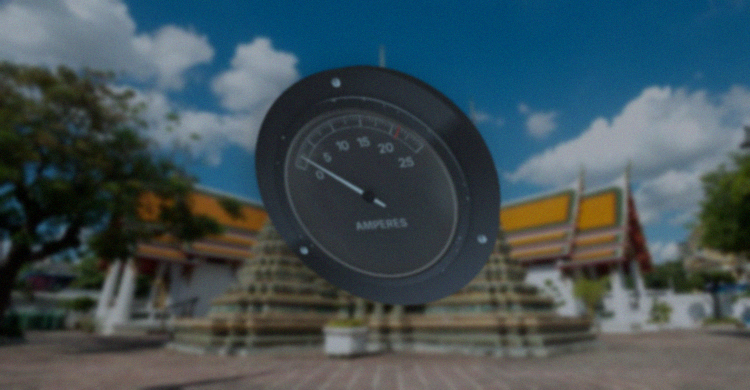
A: A 2.5
